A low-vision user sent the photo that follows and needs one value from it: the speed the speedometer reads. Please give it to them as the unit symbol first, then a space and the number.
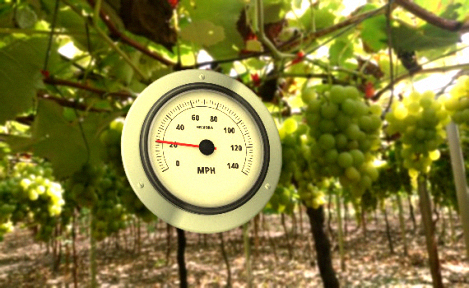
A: mph 20
